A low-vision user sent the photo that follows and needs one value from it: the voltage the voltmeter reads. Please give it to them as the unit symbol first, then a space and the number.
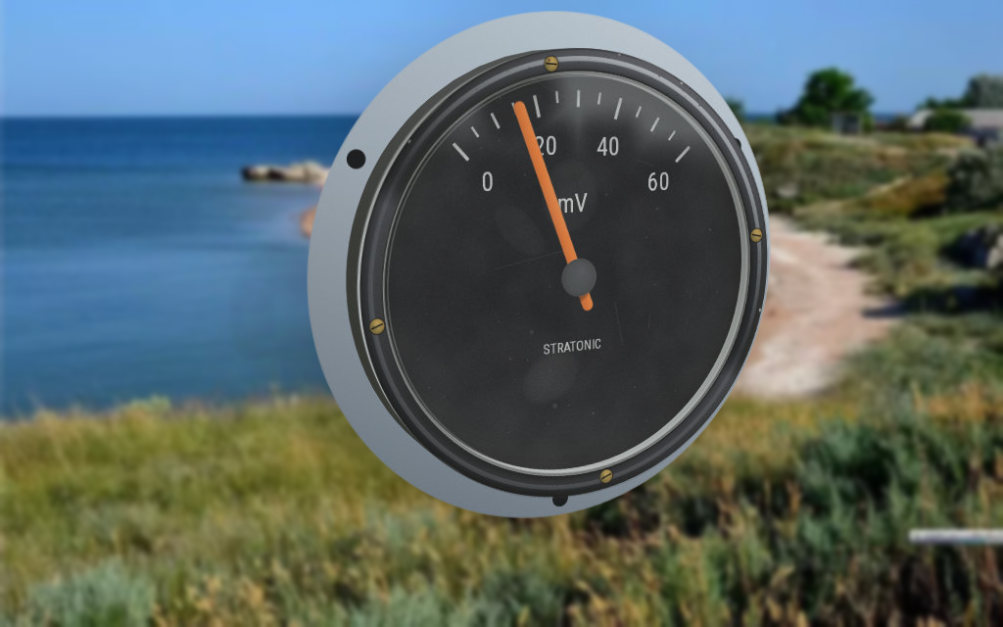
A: mV 15
